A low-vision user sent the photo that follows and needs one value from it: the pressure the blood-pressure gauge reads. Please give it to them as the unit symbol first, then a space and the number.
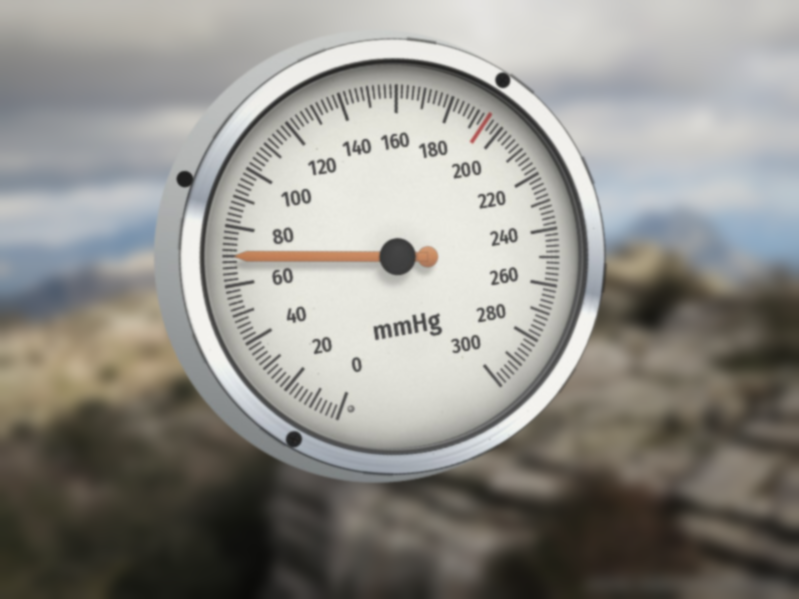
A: mmHg 70
